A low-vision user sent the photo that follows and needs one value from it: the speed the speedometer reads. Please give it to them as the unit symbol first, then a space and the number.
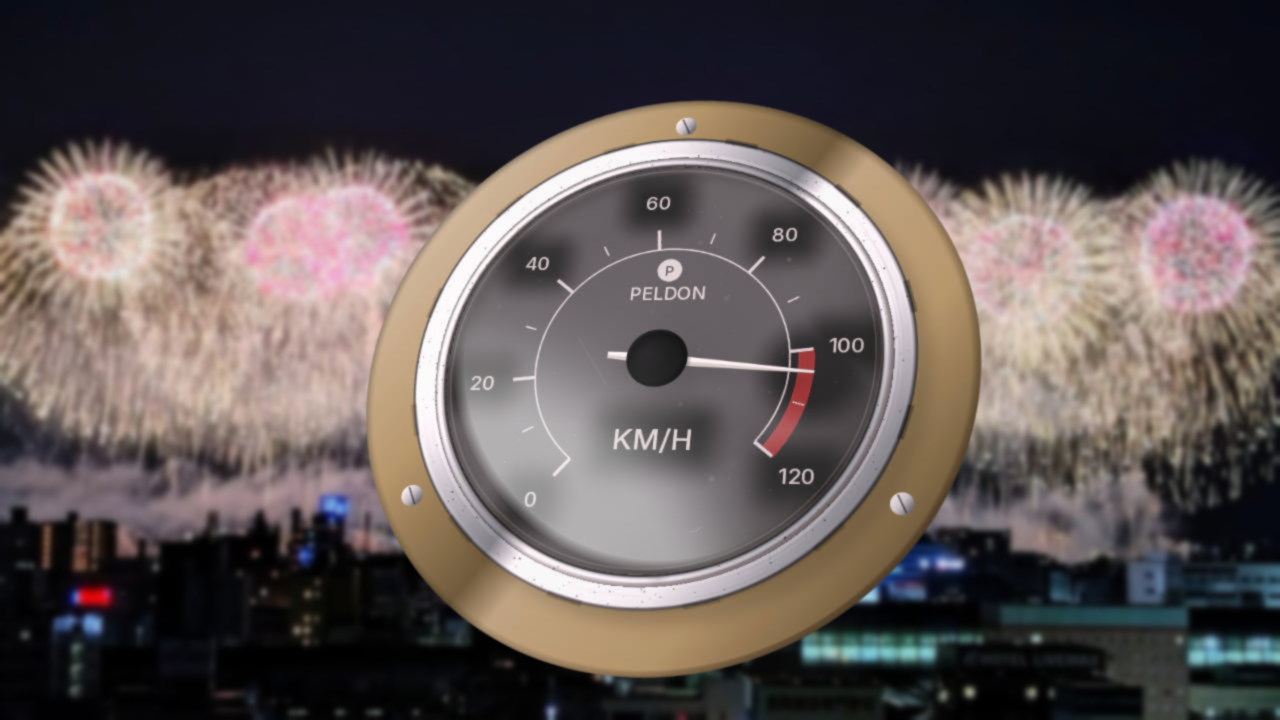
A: km/h 105
